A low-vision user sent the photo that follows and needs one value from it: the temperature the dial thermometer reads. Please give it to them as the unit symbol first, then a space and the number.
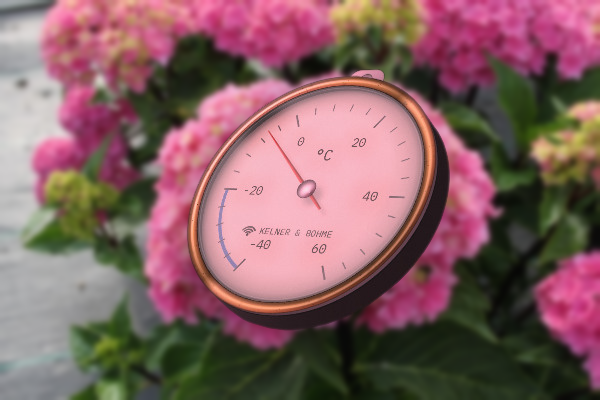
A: °C -6
